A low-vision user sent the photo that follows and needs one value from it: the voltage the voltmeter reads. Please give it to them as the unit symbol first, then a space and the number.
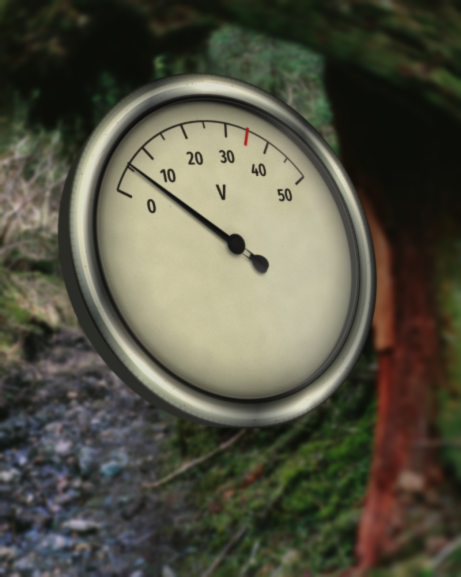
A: V 5
